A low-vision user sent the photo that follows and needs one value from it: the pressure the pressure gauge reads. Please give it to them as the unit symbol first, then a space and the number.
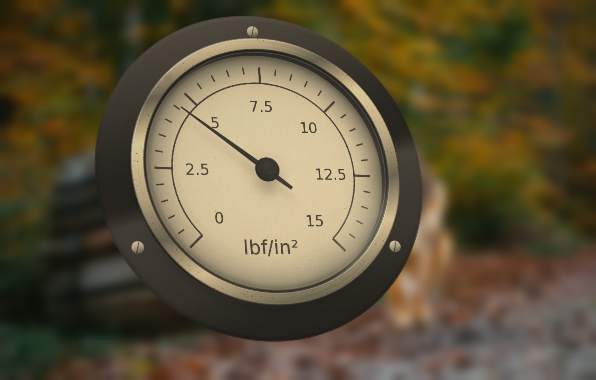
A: psi 4.5
